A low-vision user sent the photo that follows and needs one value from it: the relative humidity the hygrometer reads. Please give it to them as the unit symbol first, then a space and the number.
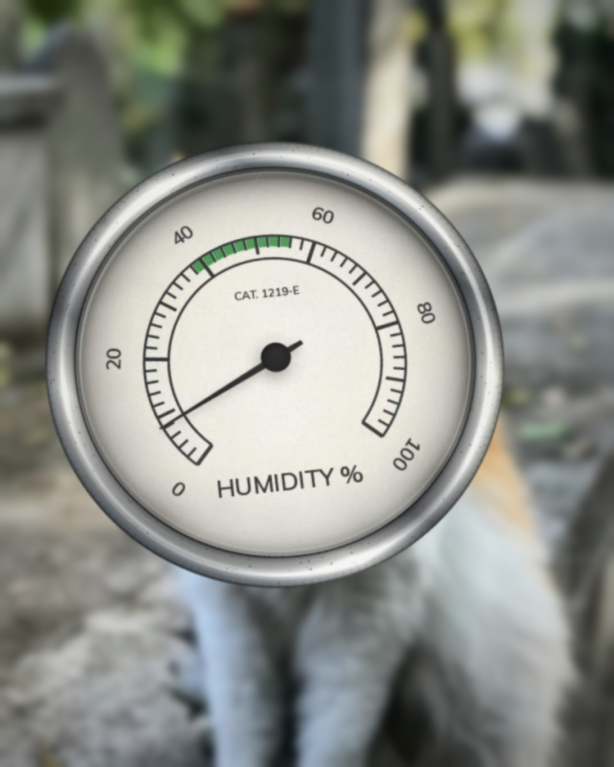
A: % 8
